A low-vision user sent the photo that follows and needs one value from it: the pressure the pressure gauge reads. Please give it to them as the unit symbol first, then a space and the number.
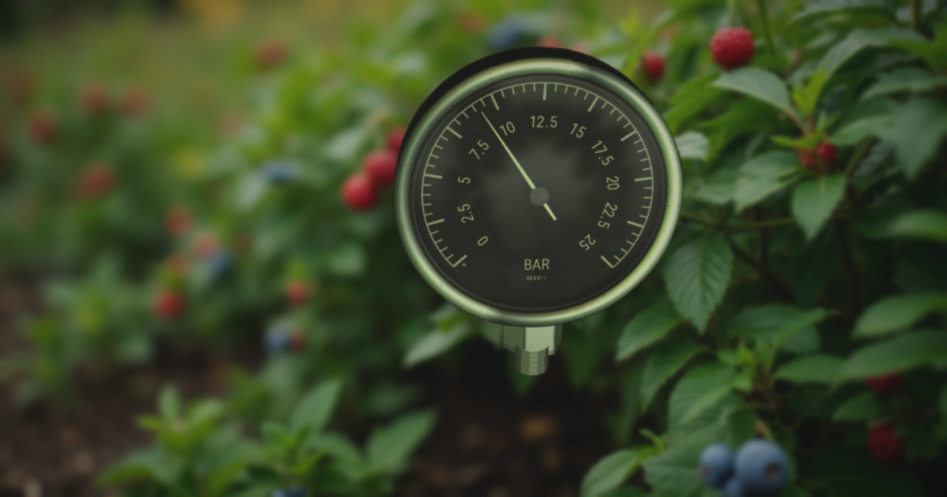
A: bar 9.25
